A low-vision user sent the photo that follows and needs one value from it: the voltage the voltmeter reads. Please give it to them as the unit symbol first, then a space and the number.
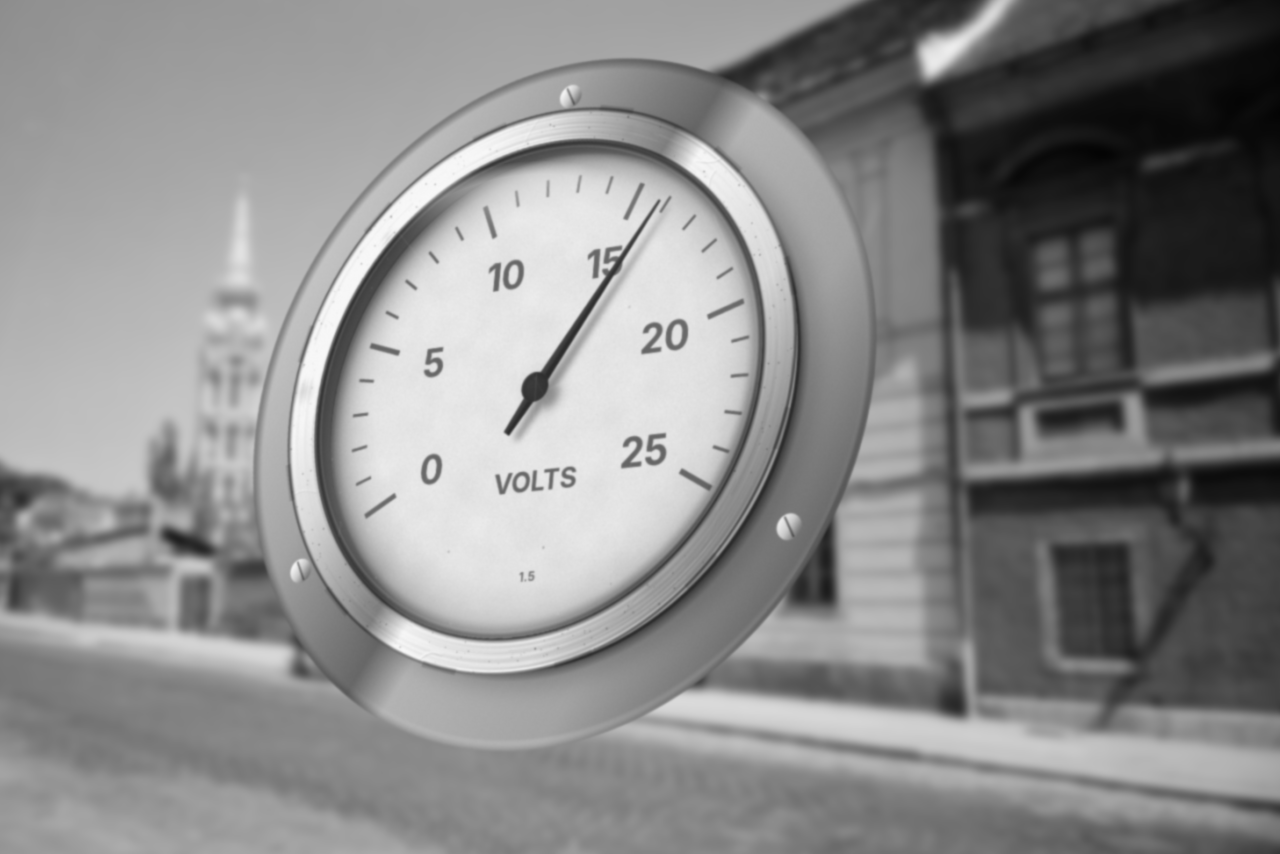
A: V 16
